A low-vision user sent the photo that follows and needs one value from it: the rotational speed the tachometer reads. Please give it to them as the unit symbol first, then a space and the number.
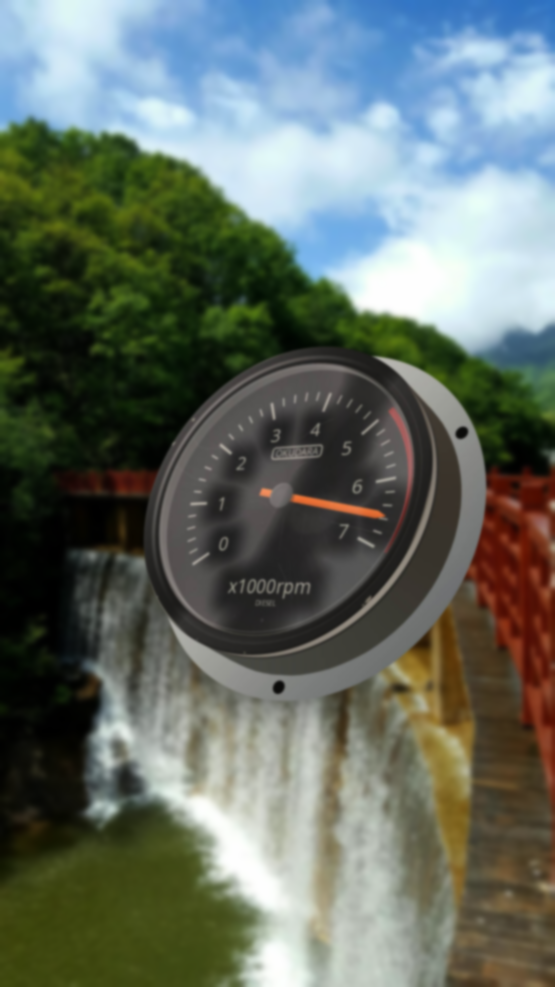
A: rpm 6600
